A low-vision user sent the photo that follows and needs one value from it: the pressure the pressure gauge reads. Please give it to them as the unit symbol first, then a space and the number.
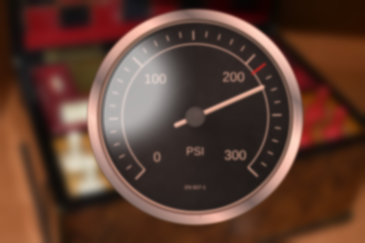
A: psi 225
